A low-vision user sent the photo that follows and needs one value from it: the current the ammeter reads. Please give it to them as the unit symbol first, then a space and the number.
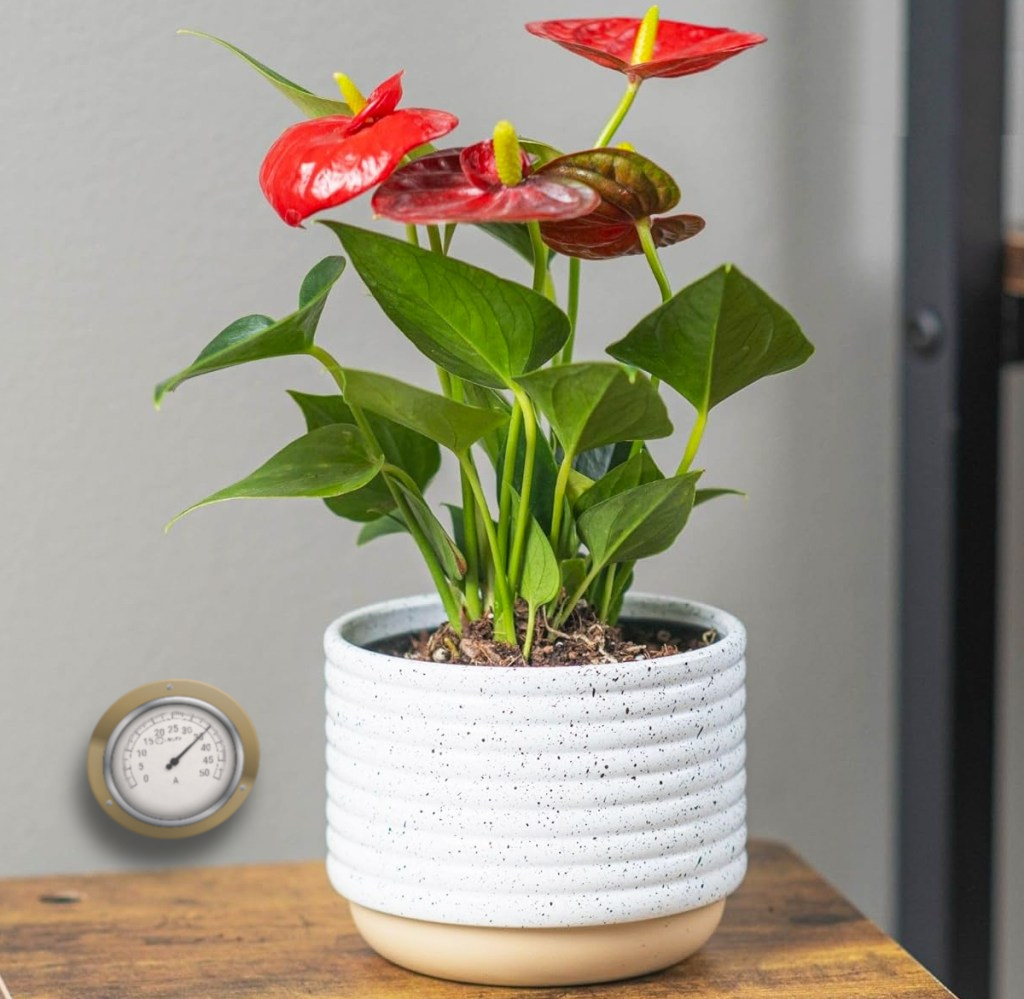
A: A 35
